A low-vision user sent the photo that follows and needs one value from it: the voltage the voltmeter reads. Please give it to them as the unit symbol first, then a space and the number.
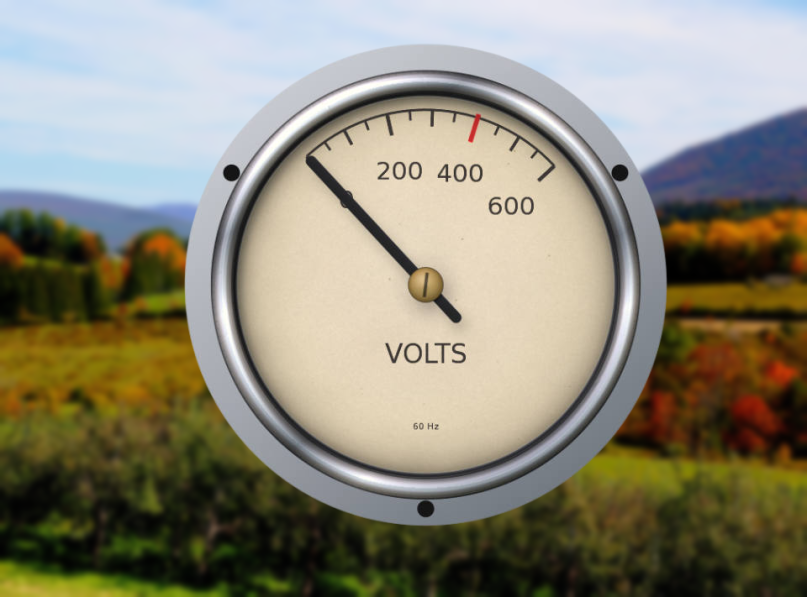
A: V 0
